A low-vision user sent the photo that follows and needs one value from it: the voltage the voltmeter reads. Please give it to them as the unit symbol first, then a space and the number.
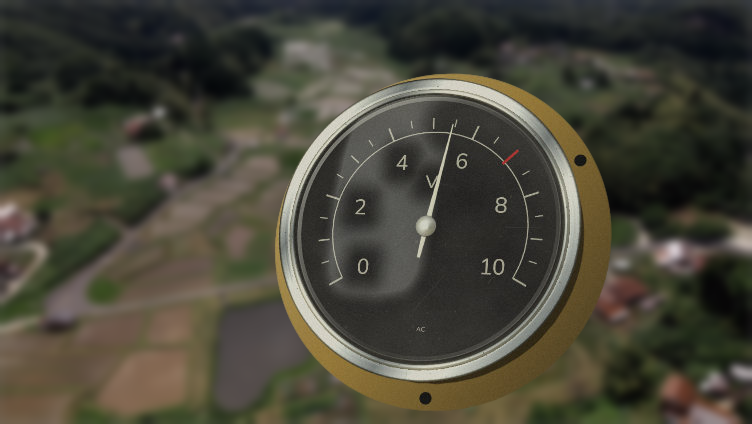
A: V 5.5
